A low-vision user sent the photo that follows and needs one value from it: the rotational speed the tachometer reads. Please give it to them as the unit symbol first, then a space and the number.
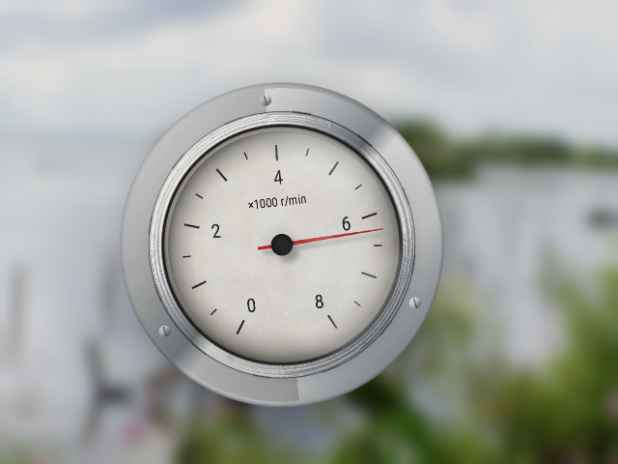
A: rpm 6250
